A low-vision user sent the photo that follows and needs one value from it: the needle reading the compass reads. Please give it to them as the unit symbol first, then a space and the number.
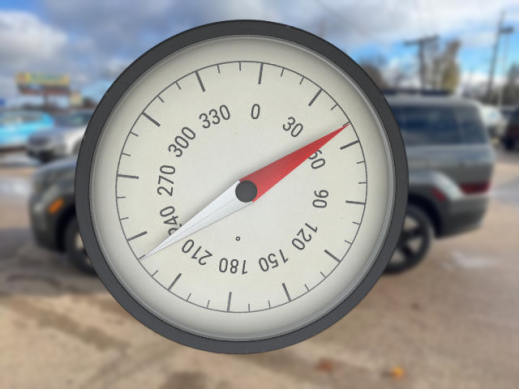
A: ° 50
